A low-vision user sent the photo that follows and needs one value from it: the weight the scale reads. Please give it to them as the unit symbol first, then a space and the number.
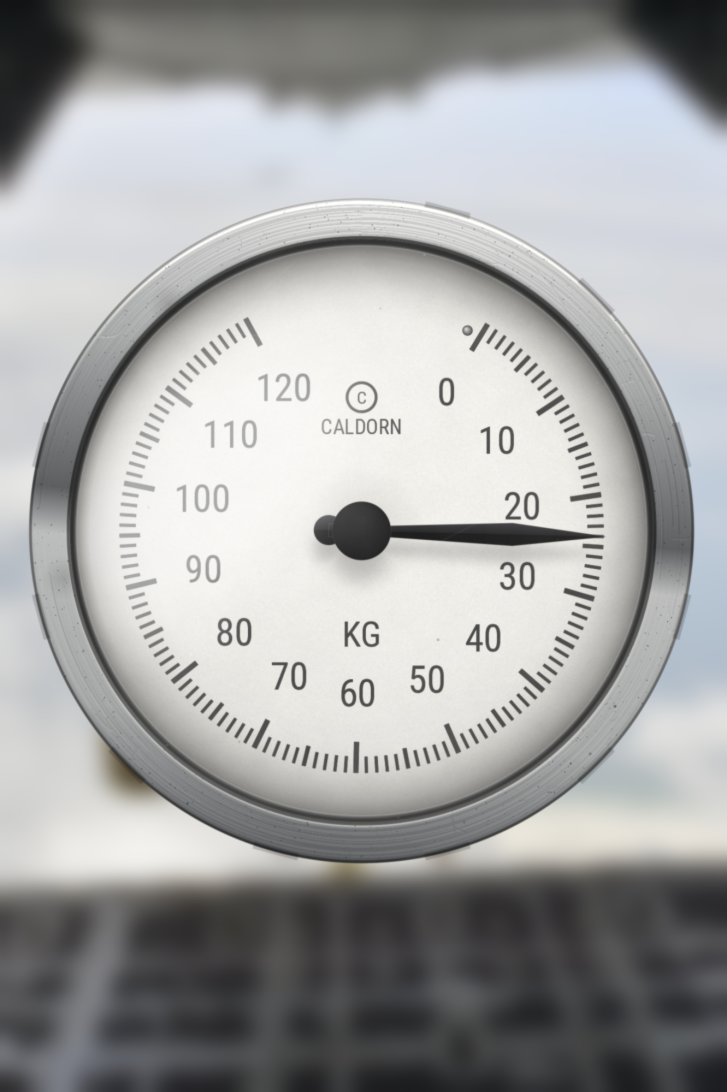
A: kg 24
